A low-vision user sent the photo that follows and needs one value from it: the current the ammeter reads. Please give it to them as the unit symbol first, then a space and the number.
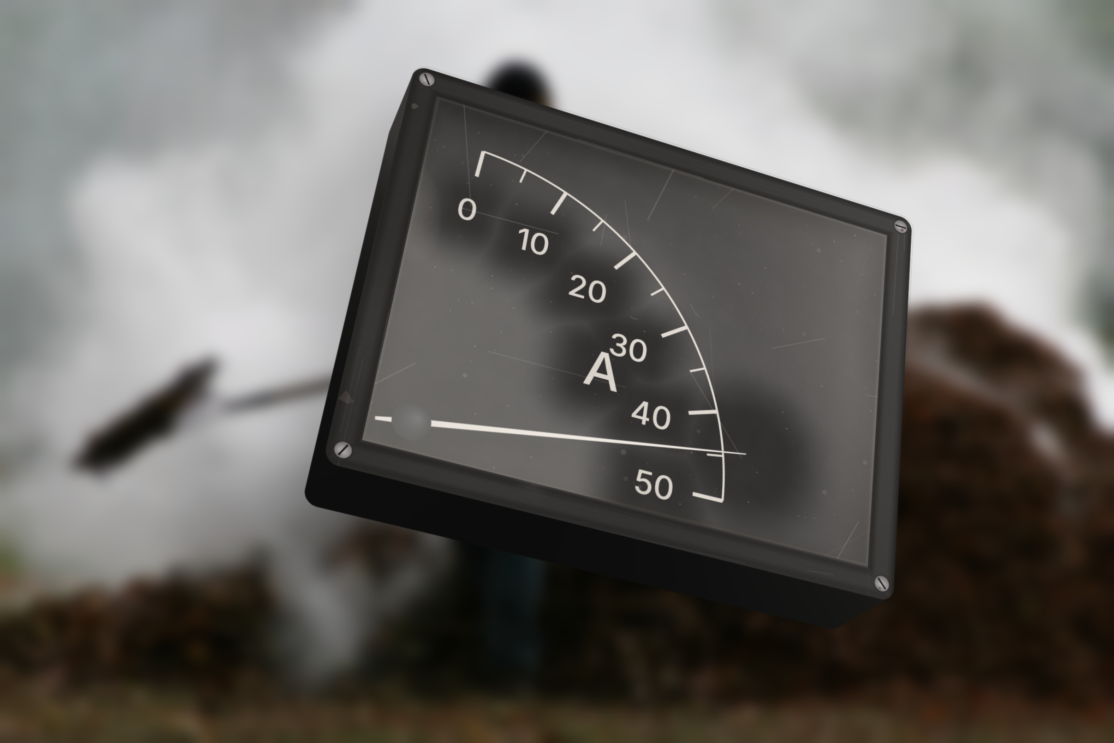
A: A 45
